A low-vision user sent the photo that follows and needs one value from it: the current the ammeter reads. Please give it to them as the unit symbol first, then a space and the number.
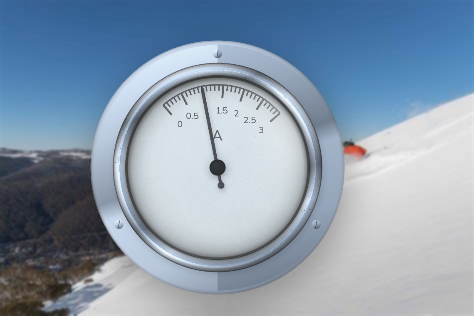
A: A 1
